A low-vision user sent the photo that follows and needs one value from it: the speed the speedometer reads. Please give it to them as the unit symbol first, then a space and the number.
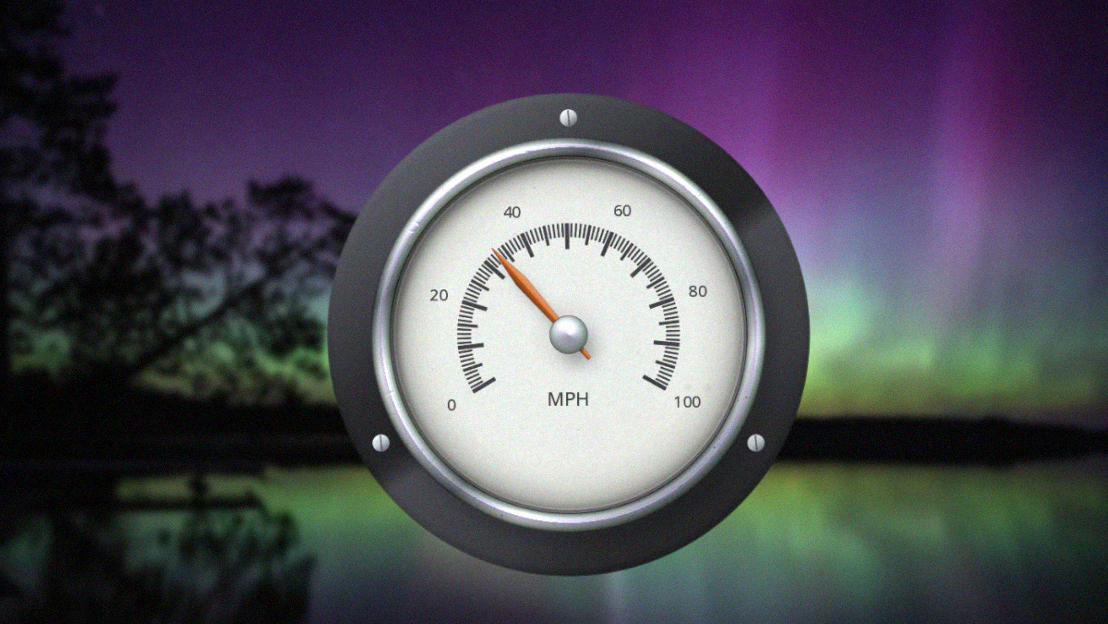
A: mph 33
